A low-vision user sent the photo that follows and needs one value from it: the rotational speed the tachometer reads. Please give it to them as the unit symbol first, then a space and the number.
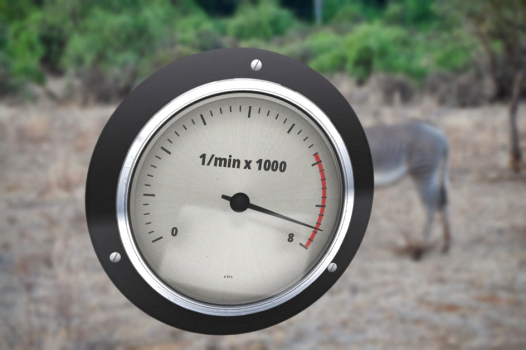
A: rpm 7500
